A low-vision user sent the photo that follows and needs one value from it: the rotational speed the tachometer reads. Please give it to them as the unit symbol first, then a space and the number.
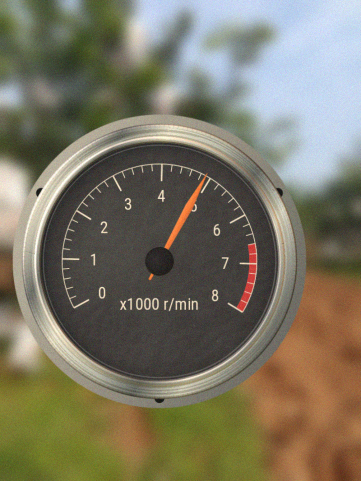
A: rpm 4900
